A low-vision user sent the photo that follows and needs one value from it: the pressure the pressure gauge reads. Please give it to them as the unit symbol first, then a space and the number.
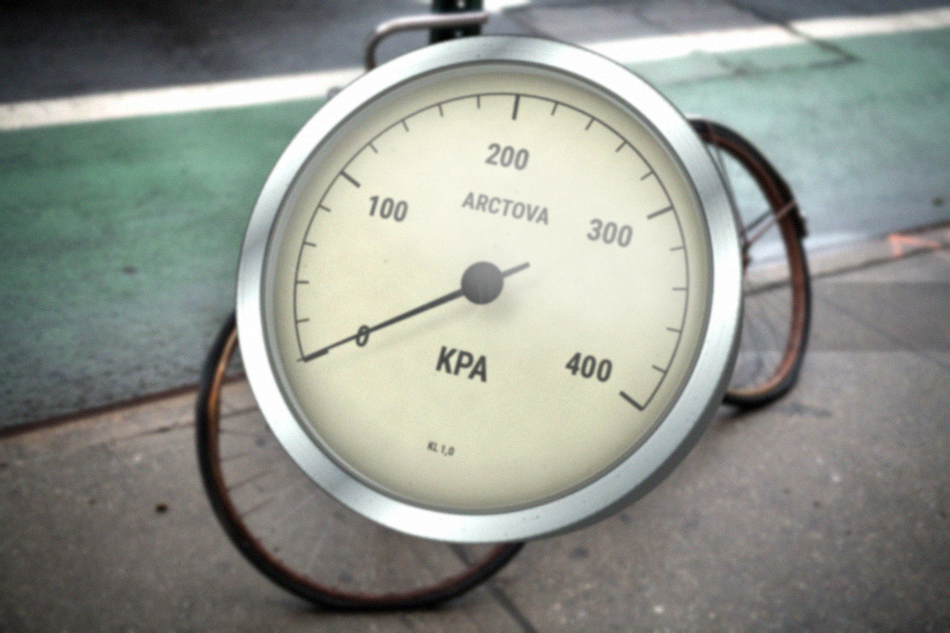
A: kPa 0
